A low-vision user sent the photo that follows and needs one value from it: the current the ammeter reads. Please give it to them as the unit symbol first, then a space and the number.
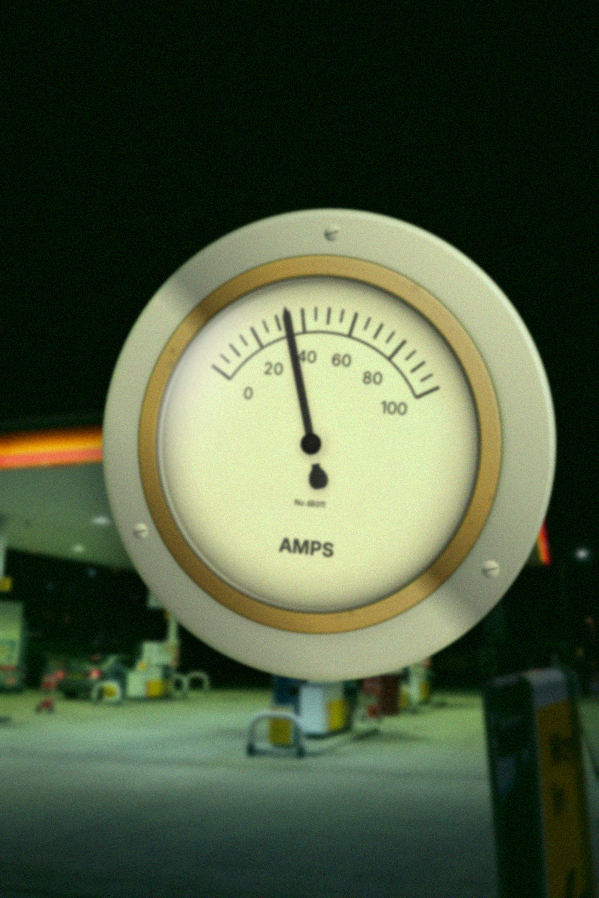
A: A 35
